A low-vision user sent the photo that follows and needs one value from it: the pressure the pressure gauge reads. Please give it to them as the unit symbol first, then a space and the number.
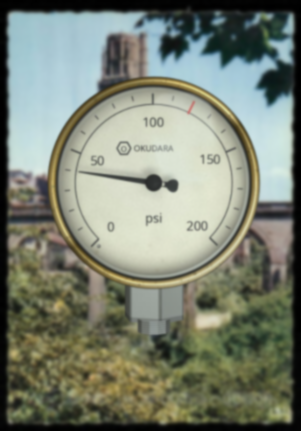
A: psi 40
